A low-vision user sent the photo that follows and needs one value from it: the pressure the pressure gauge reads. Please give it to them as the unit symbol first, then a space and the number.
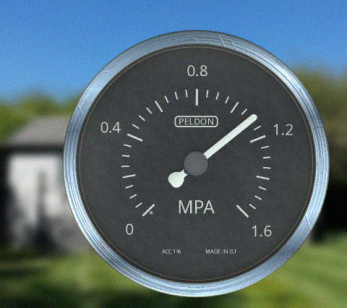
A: MPa 1.1
